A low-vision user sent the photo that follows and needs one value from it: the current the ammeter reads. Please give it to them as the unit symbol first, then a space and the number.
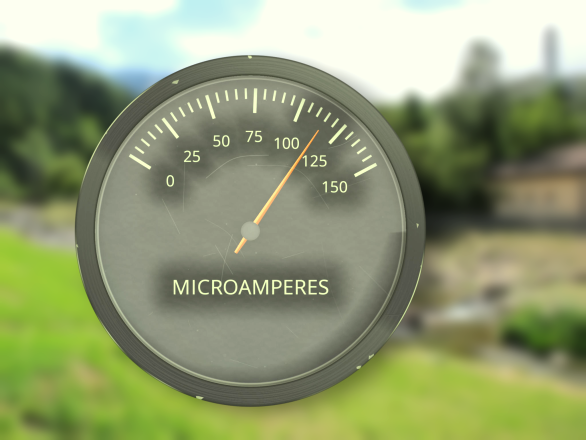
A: µA 115
